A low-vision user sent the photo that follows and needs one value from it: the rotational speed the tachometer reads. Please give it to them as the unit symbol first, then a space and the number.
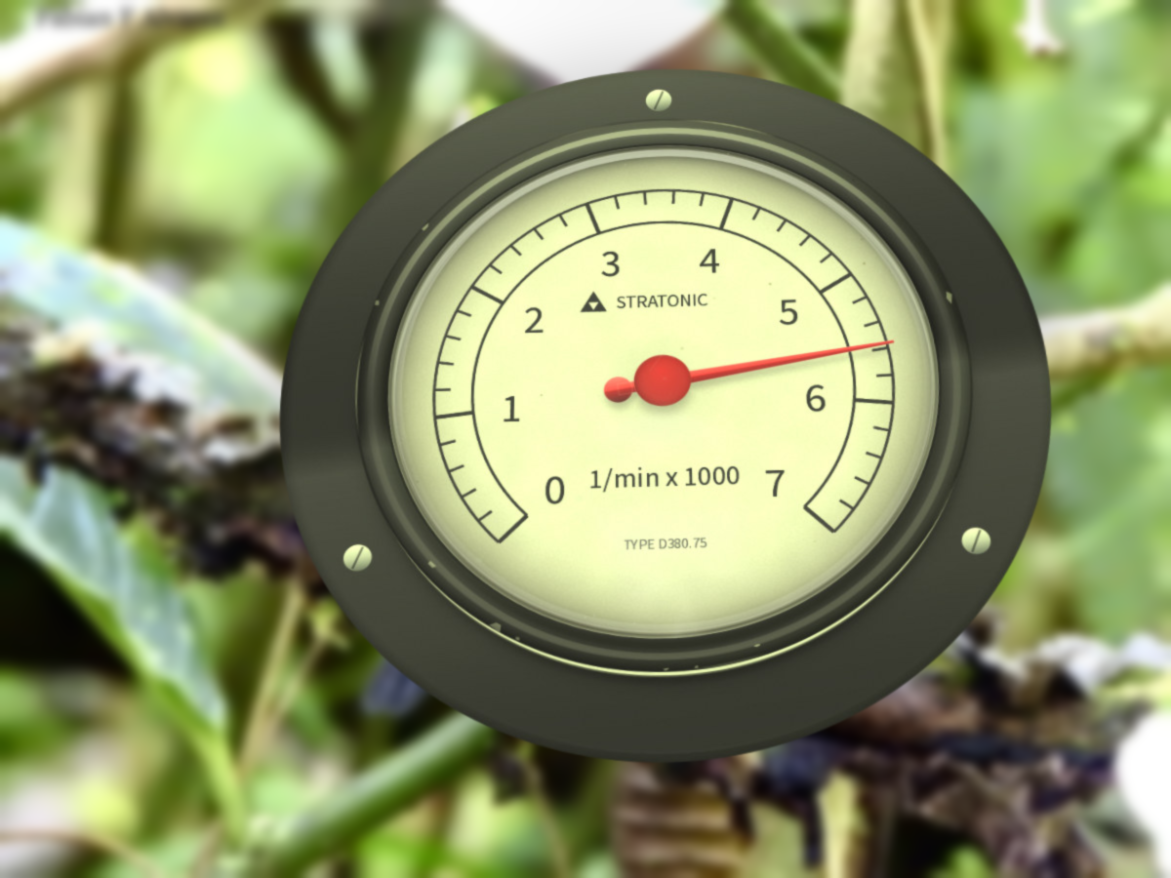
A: rpm 5600
